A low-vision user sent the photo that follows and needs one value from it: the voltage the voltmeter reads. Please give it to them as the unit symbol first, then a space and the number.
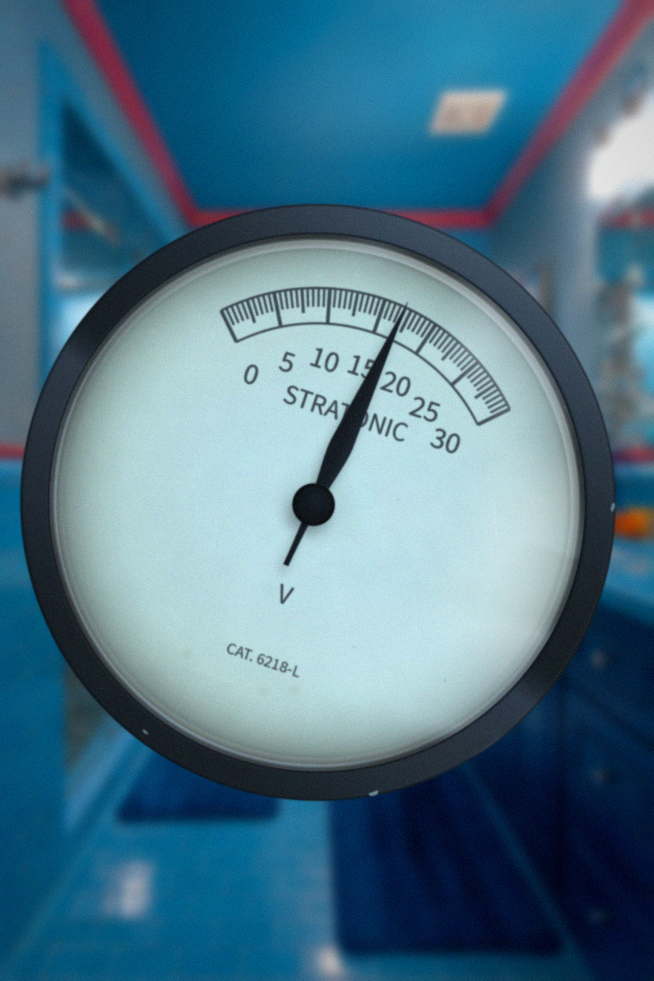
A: V 17
